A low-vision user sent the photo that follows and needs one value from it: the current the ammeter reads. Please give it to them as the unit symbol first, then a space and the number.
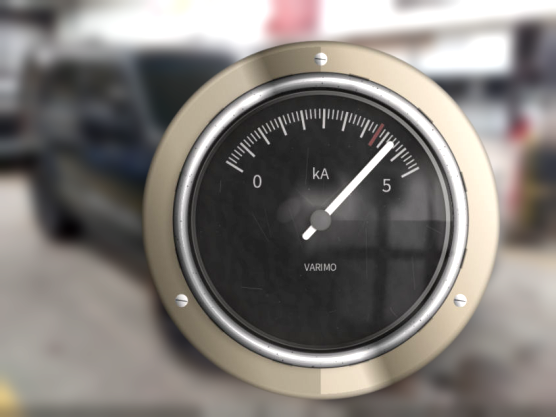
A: kA 4.2
